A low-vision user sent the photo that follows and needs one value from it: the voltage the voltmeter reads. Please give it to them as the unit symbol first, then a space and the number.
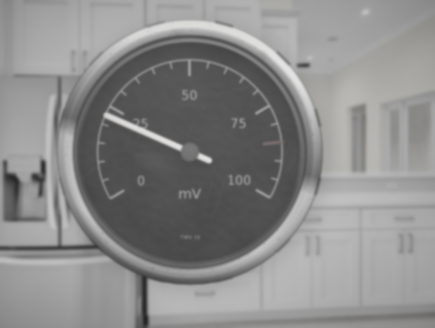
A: mV 22.5
